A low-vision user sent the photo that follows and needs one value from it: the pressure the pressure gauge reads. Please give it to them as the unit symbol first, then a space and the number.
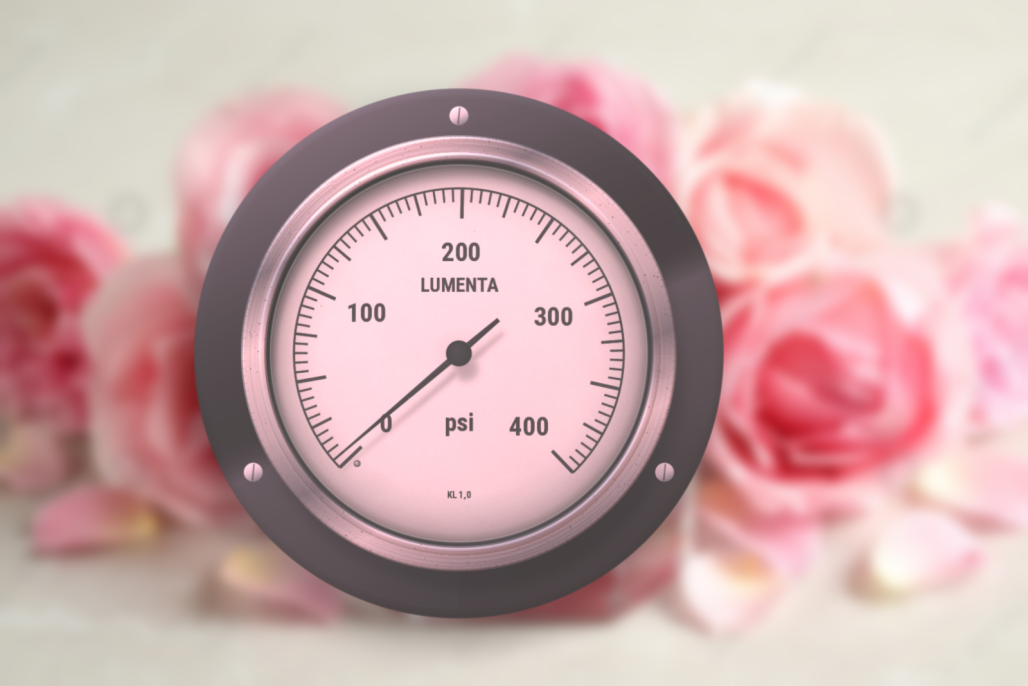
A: psi 5
